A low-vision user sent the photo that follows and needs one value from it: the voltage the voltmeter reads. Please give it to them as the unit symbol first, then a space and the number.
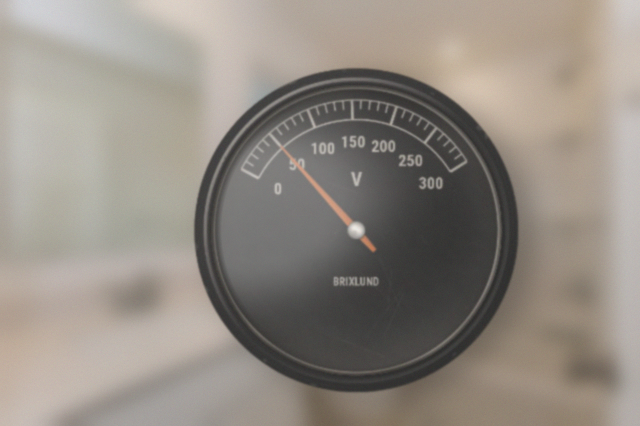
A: V 50
